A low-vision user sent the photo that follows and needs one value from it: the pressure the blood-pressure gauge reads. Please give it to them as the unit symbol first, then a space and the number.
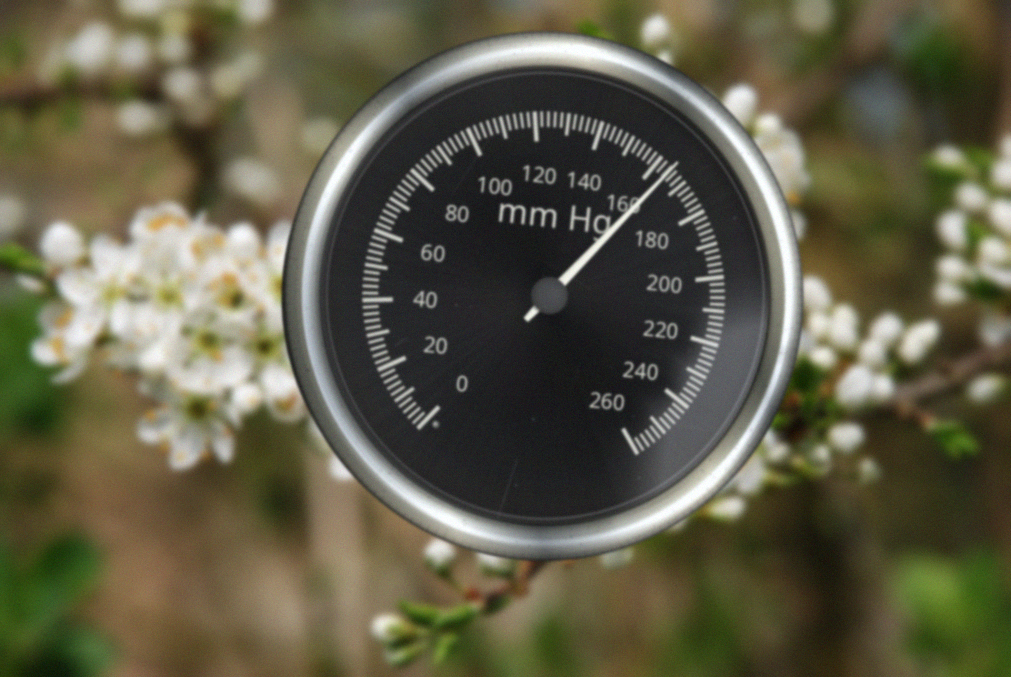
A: mmHg 164
